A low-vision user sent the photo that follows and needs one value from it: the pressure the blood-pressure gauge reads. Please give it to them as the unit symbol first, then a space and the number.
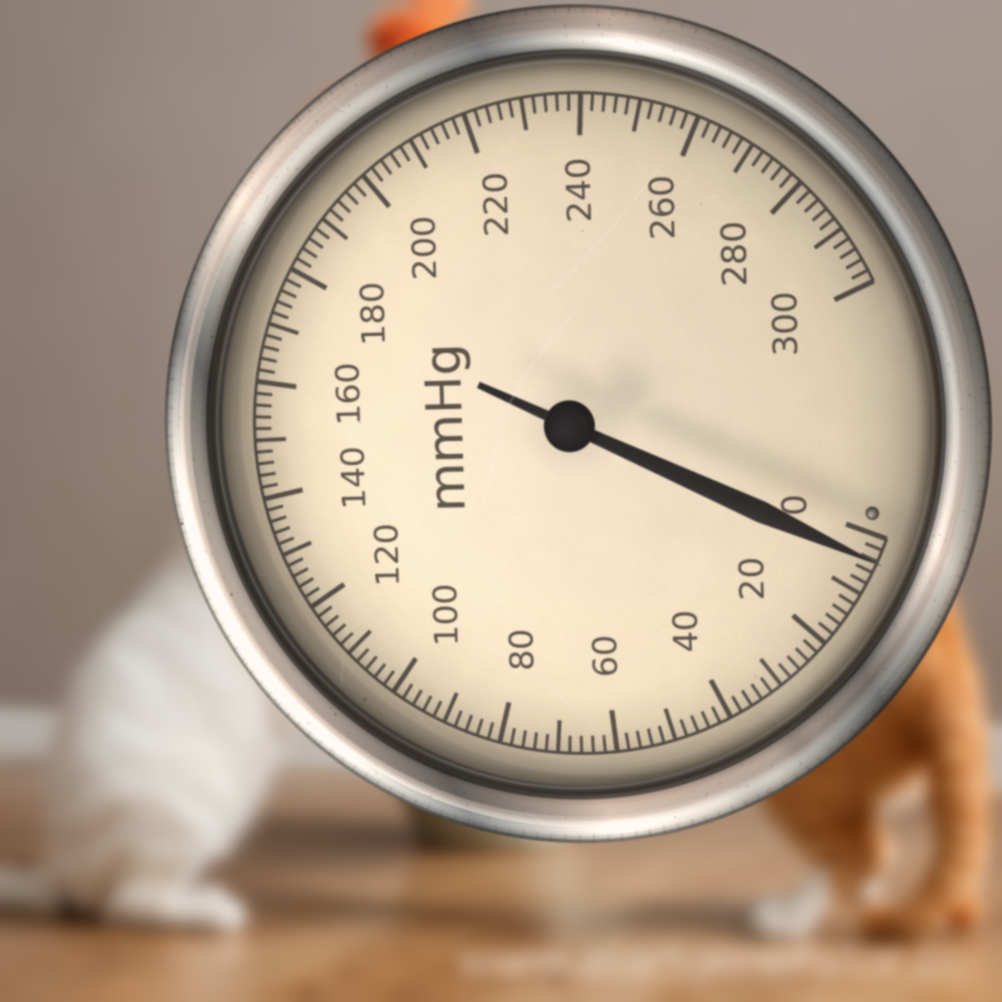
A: mmHg 4
